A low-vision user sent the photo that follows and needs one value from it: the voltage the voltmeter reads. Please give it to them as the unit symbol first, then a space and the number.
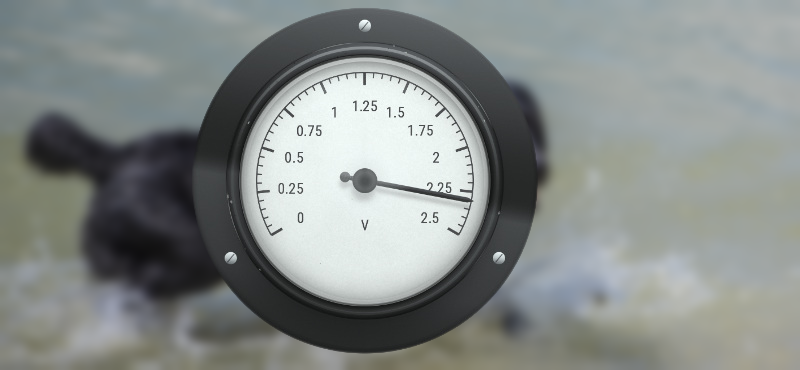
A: V 2.3
